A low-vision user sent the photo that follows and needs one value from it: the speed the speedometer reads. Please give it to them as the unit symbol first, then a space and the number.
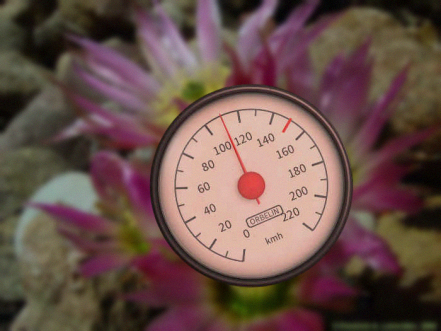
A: km/h 110
